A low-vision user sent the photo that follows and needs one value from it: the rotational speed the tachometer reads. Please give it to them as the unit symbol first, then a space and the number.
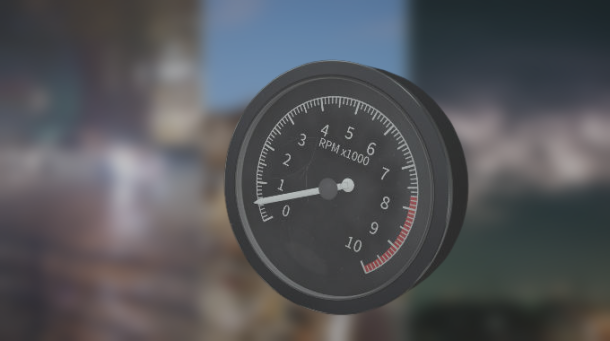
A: rpm 500
